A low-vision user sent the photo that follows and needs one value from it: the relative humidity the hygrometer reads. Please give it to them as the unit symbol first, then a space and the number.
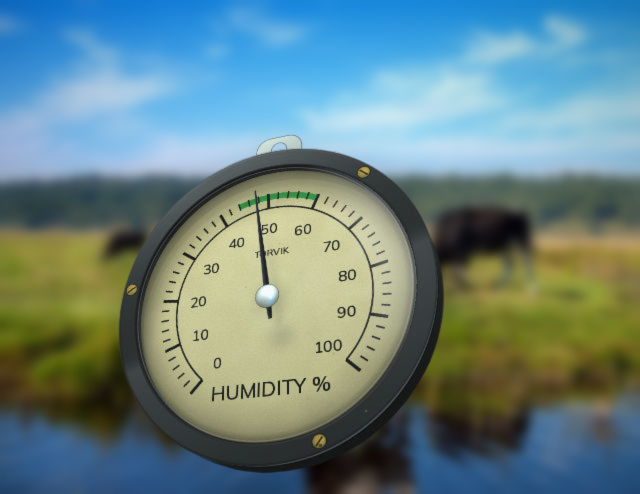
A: % 48
